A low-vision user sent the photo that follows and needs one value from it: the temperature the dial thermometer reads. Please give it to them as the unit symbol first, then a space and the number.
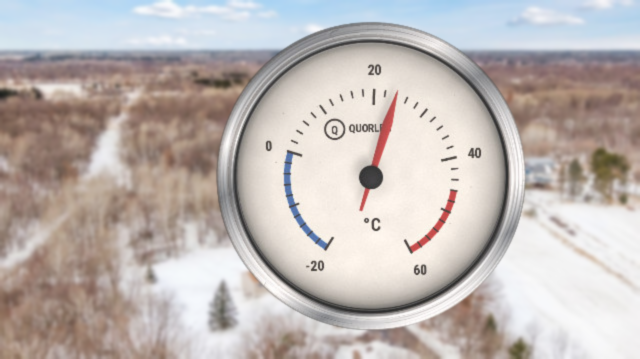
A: °C 24
